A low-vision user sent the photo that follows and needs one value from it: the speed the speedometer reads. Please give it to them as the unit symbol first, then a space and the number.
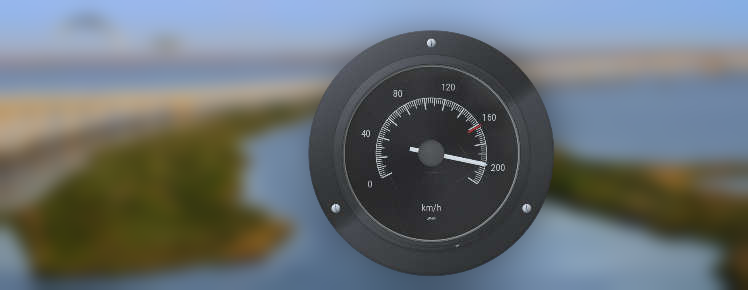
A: km/h 200
